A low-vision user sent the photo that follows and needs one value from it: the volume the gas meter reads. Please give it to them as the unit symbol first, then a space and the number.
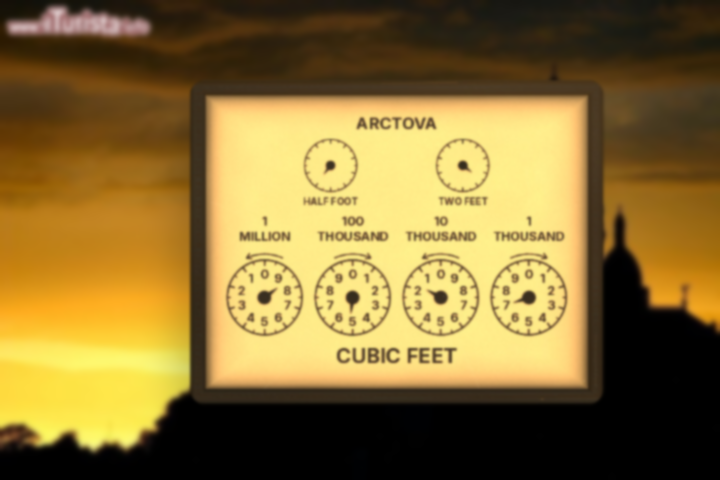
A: ft³ 851700
